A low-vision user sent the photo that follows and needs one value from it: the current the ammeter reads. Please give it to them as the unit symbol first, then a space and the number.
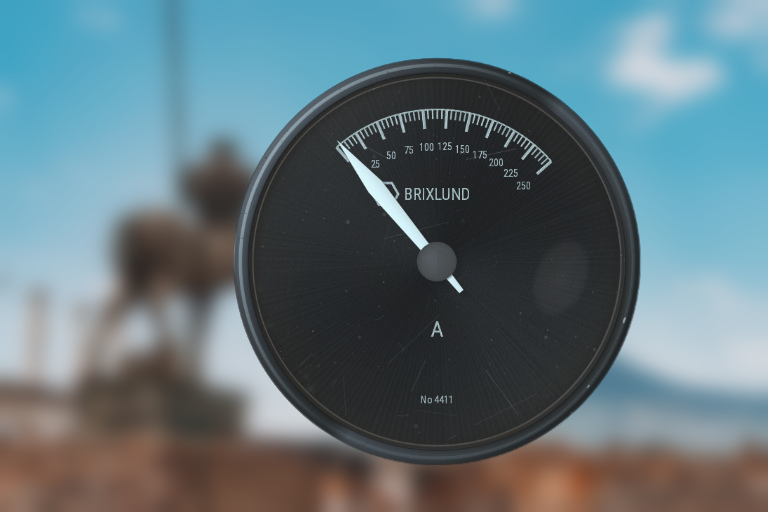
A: A 5
